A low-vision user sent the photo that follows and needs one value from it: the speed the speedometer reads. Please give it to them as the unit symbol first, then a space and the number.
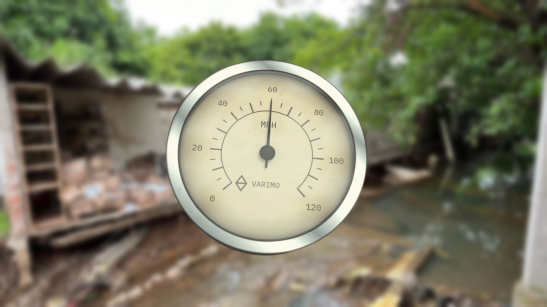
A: mph 60
